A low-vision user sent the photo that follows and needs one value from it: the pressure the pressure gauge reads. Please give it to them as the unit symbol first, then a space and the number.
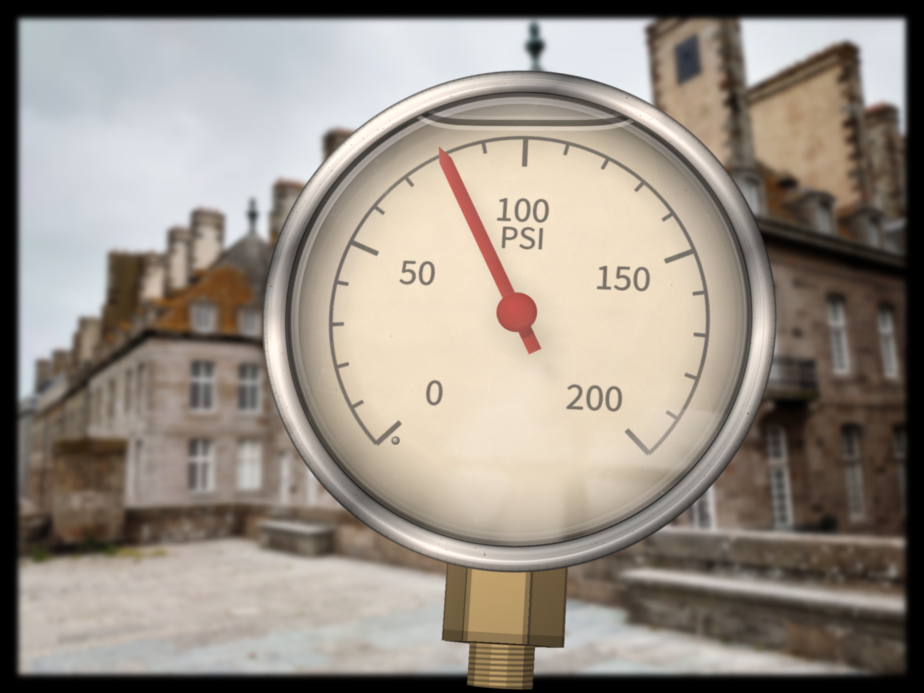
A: psi 80
